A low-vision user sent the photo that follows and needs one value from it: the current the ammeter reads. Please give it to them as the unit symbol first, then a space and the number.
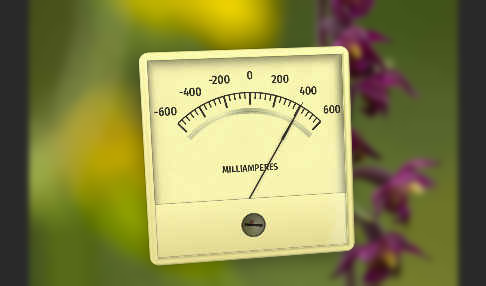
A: mA 400
